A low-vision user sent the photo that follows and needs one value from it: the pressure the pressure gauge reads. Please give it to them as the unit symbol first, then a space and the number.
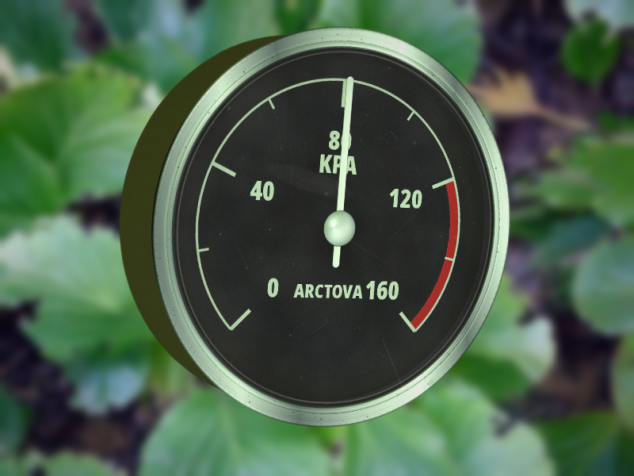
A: kPa 80
